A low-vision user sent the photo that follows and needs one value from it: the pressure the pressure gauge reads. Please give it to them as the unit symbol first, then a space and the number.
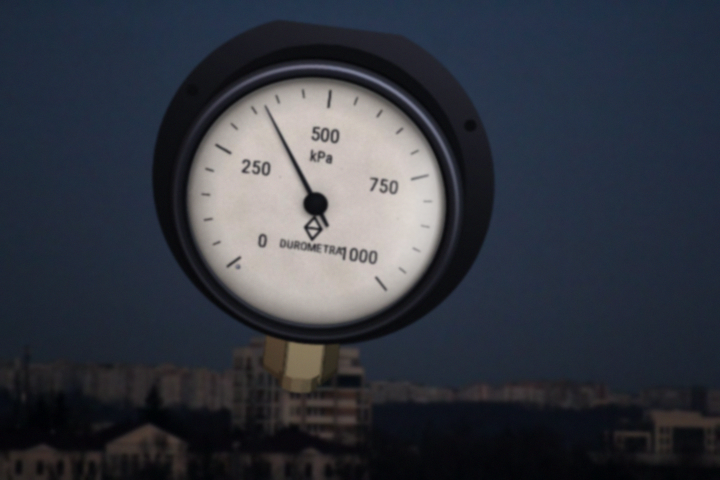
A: kPa 375
